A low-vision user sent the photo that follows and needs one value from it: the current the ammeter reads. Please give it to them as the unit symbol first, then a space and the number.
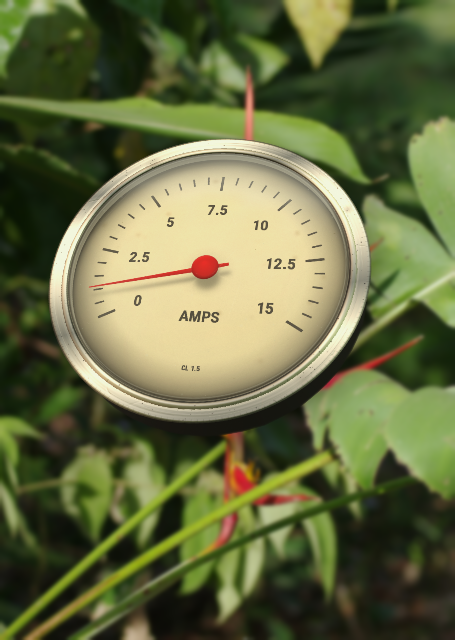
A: A 1
